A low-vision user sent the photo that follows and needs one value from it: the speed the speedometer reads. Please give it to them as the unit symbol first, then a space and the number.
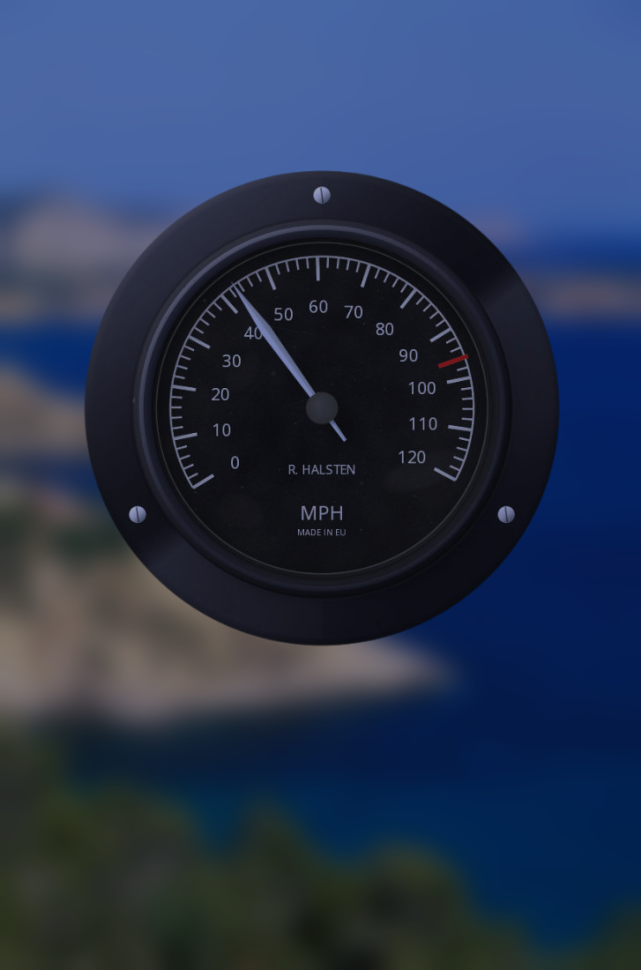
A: mph 43
